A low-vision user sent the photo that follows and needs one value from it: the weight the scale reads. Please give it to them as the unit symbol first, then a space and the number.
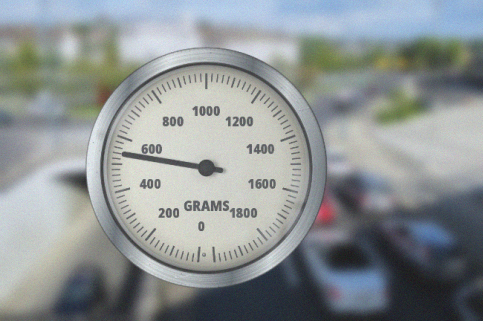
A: g 540
